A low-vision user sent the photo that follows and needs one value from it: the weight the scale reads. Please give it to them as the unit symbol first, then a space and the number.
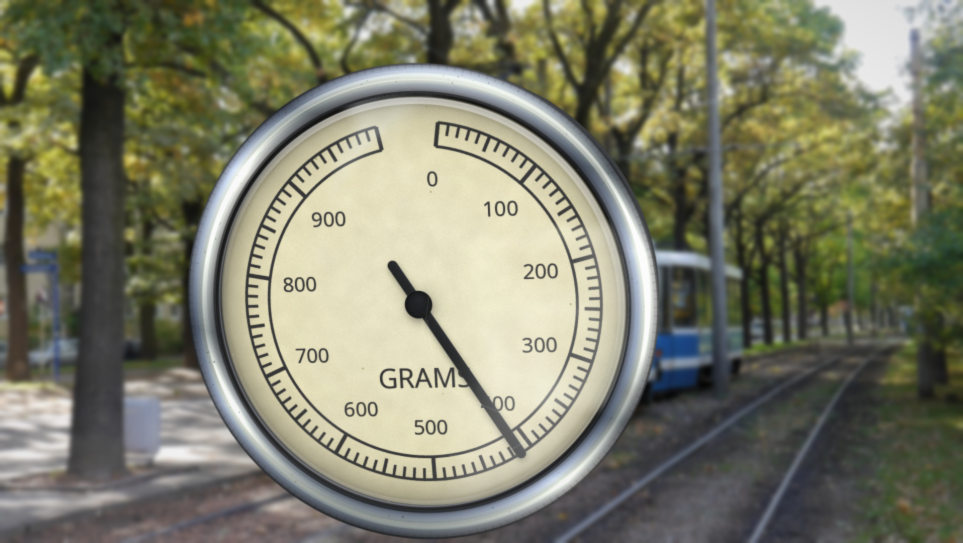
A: g 410
